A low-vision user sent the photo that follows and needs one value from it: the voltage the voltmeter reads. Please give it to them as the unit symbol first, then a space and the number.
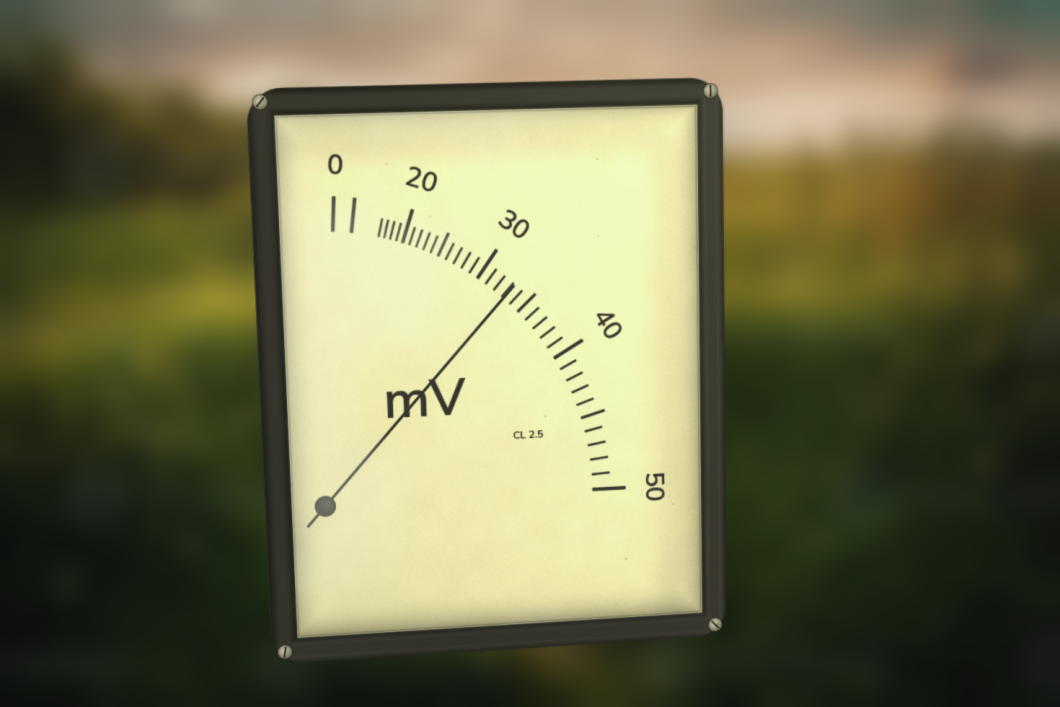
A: mV 33
